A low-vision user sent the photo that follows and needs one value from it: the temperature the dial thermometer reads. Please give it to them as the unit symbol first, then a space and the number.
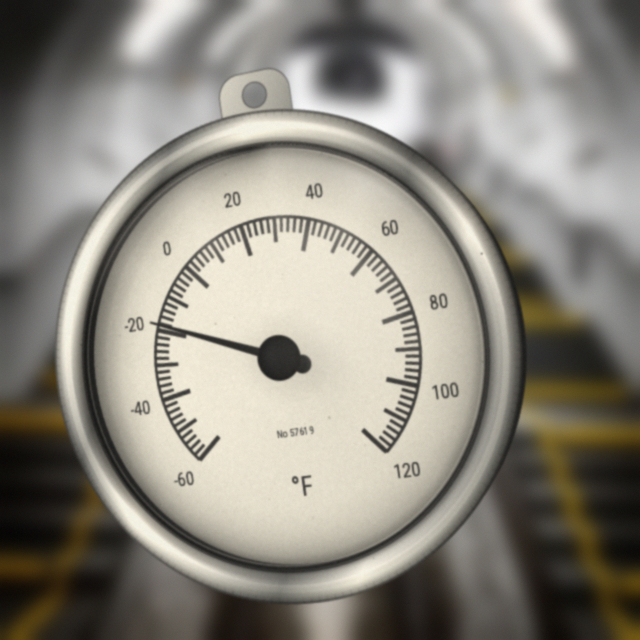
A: °F -18
